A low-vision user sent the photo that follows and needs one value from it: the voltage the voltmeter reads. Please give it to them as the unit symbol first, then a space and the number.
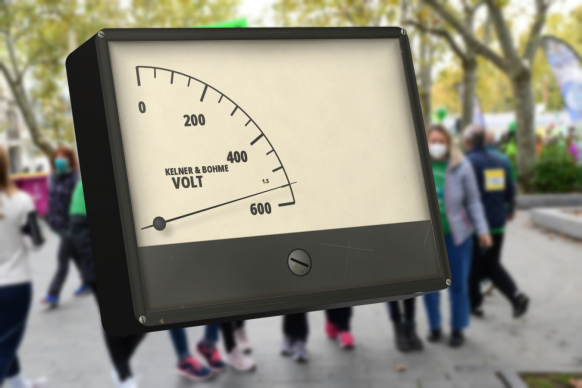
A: V 550
